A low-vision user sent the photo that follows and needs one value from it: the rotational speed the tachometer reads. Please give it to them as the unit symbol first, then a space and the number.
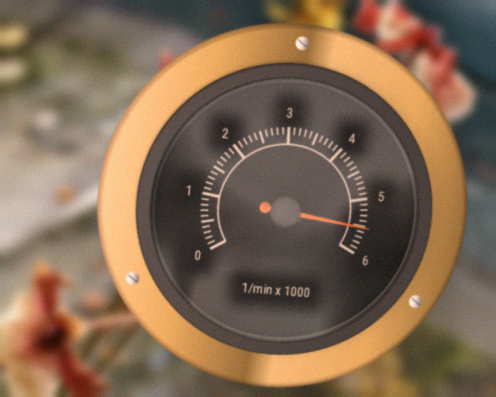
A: rpm 5500
